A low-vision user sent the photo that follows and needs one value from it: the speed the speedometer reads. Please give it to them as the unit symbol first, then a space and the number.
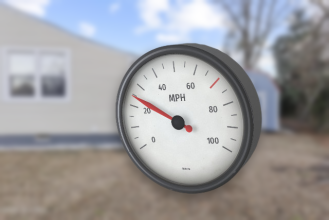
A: mph 25
